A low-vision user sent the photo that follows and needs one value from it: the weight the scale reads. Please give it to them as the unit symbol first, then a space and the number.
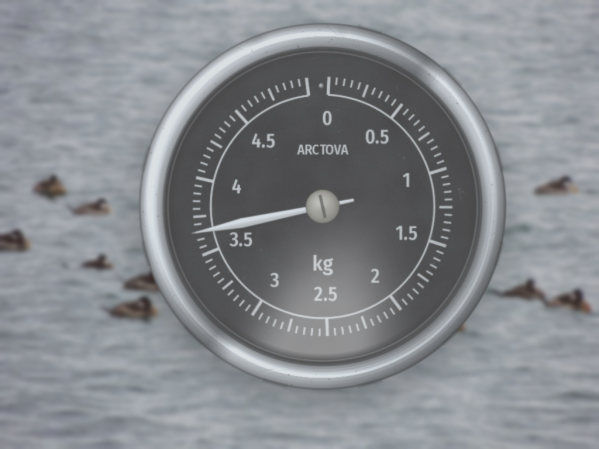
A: kg 3.65
